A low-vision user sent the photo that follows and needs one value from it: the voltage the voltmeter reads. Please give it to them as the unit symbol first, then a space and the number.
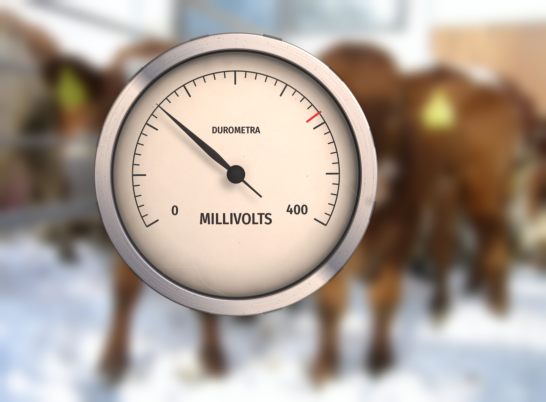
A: mV 120
